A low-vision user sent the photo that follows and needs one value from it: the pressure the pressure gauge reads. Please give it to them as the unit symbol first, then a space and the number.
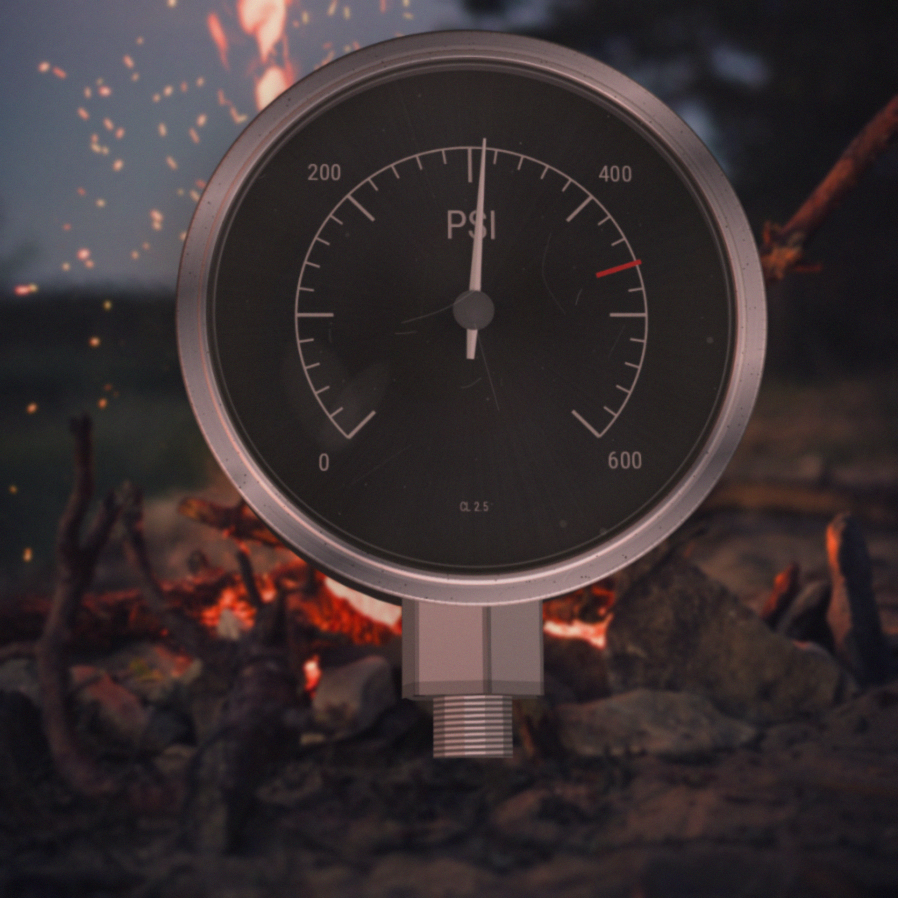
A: psi 310
